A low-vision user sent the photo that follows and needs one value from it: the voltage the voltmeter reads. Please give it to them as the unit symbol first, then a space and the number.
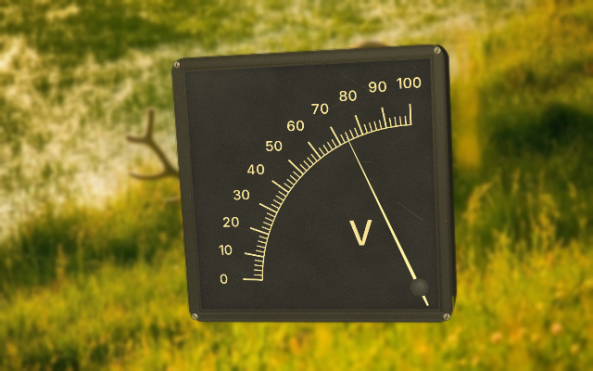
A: V 74
